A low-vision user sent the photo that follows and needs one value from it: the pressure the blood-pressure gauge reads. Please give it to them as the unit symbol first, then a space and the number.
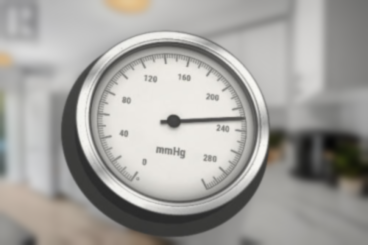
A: mmHg 230
